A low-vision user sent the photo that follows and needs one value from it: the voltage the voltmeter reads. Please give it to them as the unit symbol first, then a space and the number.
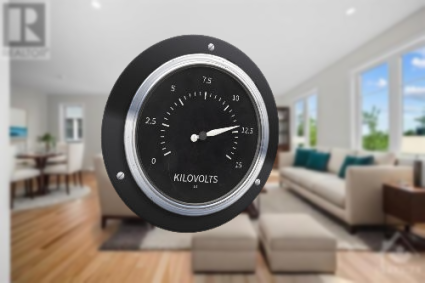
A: kV 12
